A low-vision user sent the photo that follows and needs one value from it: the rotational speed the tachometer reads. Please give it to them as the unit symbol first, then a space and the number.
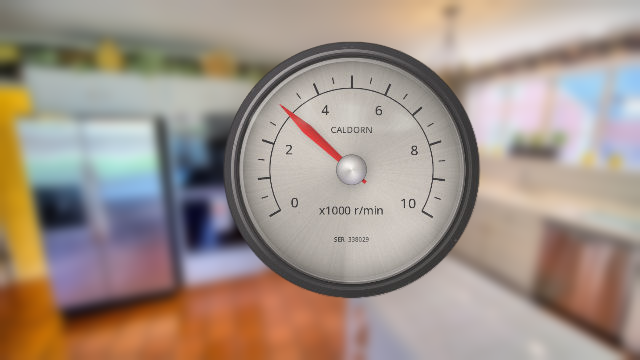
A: rpm 3000
